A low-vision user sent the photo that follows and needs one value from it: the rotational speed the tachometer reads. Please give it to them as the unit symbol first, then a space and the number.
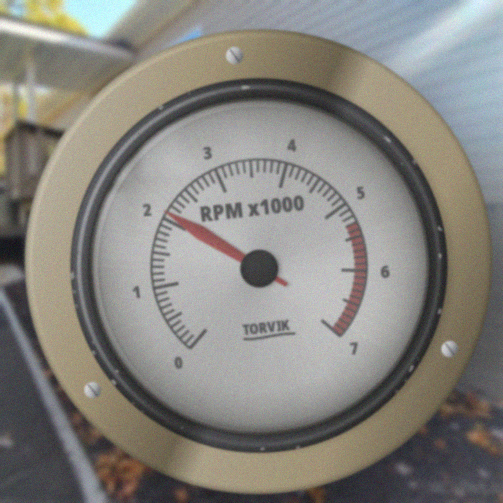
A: rpm 2100
